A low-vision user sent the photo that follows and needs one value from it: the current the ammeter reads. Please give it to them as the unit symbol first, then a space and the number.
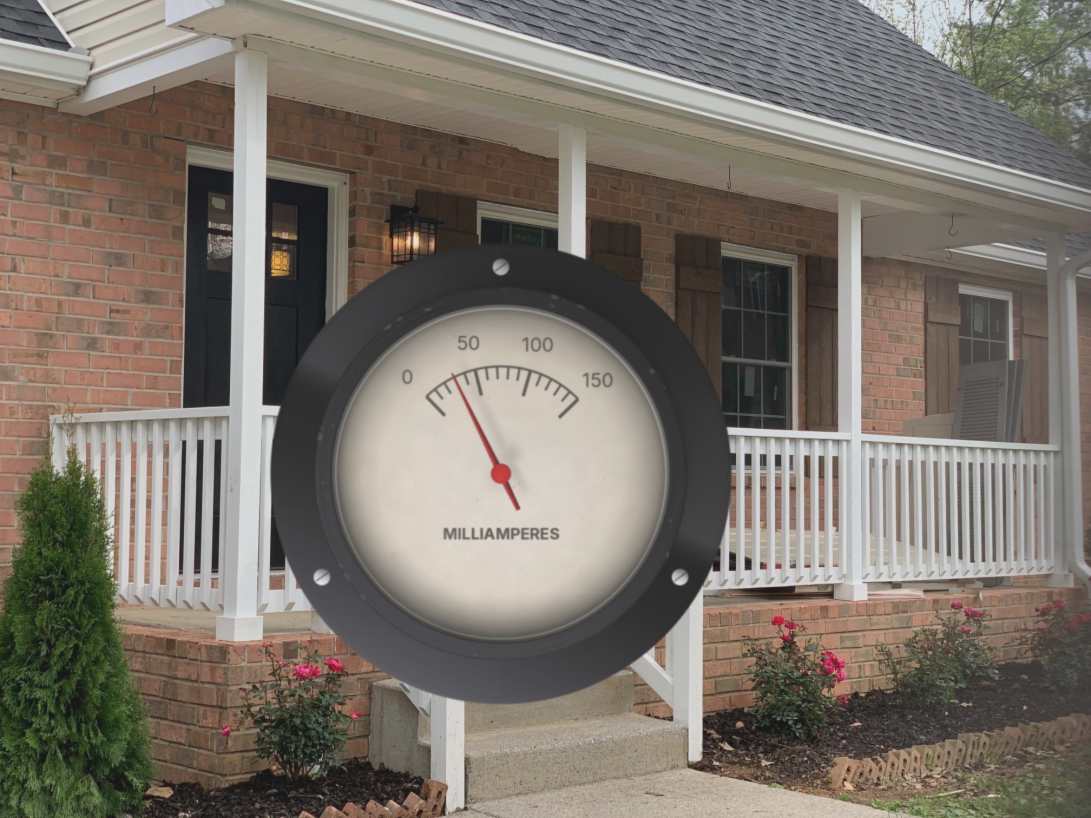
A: mA 30
